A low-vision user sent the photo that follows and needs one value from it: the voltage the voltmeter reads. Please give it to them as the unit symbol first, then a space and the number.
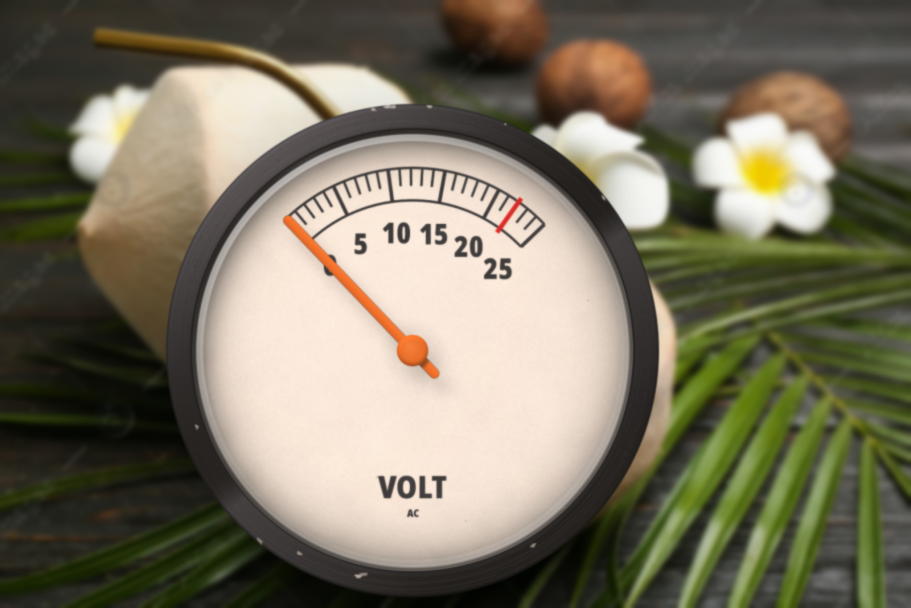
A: V 0
